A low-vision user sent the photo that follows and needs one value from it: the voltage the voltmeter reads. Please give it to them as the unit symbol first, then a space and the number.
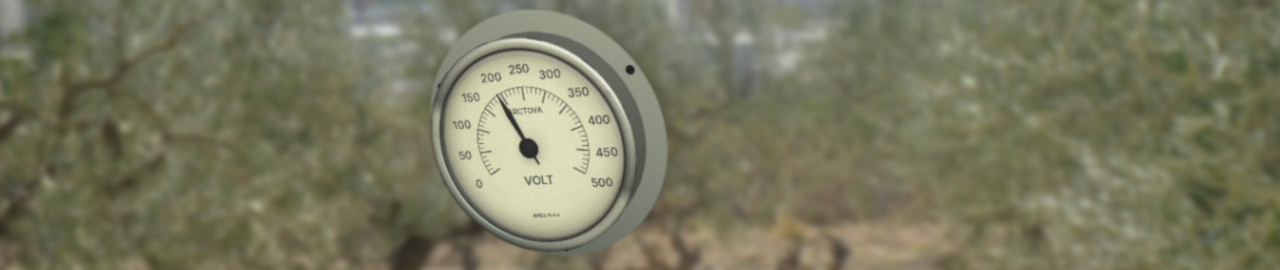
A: V 200
